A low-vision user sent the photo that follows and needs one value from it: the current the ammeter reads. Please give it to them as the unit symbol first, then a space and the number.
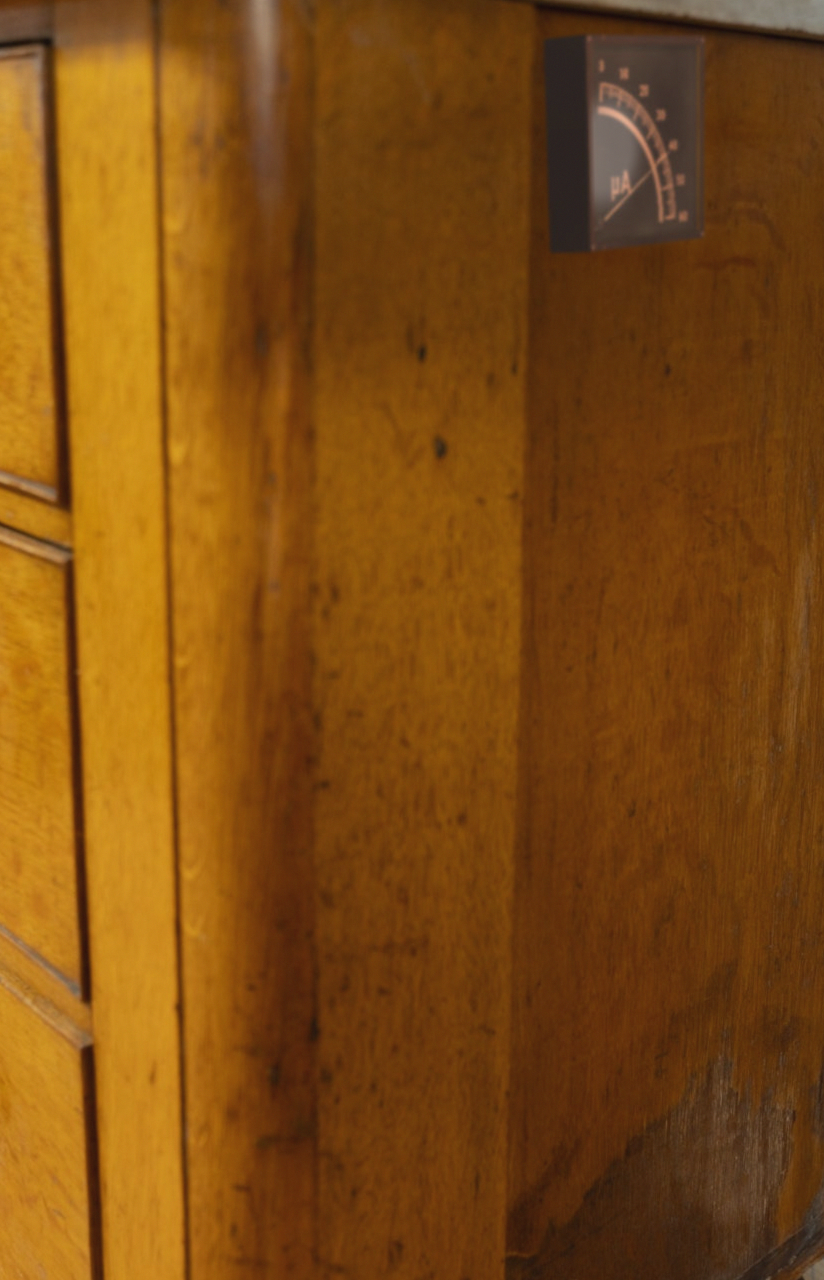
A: µA 40
